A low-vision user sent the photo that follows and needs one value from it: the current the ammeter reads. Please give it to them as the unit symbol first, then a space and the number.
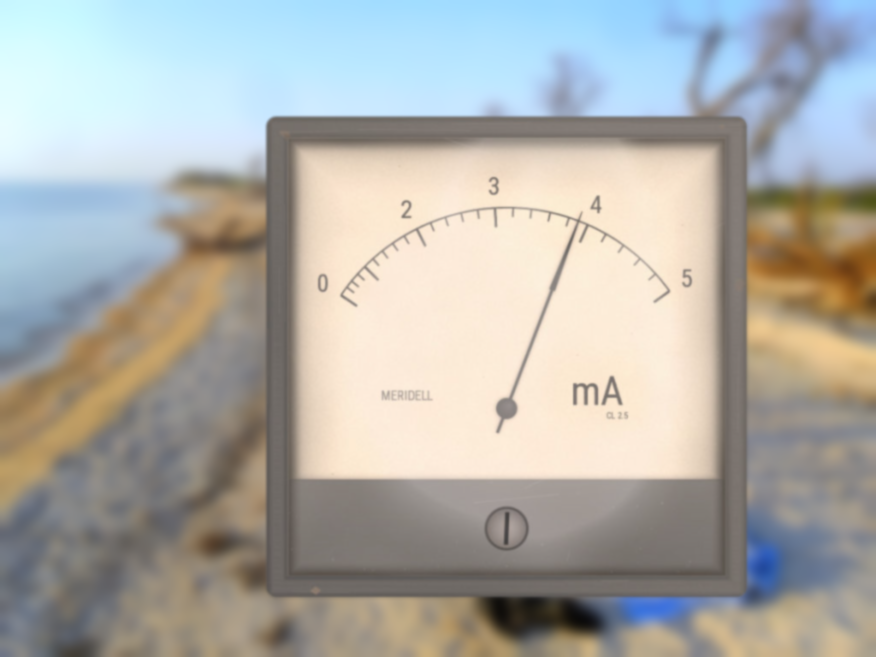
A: mA 3.9
